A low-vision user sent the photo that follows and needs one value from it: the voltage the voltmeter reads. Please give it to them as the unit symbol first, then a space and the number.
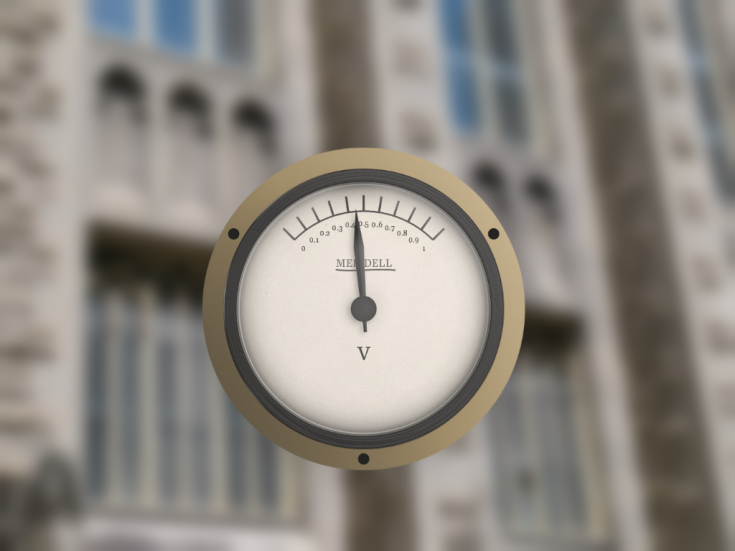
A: V 0.45
